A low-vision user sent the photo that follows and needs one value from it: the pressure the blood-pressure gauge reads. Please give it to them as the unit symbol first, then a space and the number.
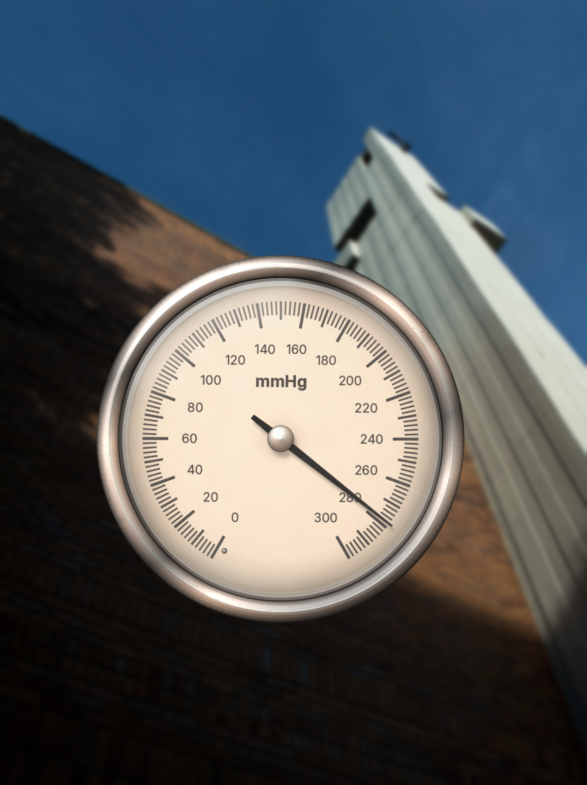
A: mmHg 278
